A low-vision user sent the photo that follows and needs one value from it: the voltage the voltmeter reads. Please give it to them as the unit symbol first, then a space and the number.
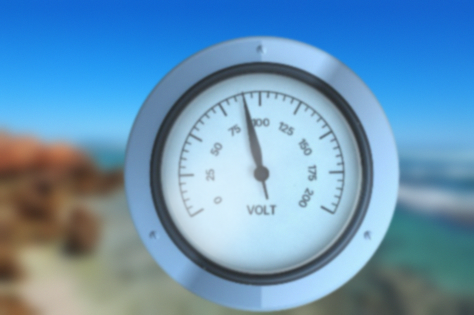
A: V 90
